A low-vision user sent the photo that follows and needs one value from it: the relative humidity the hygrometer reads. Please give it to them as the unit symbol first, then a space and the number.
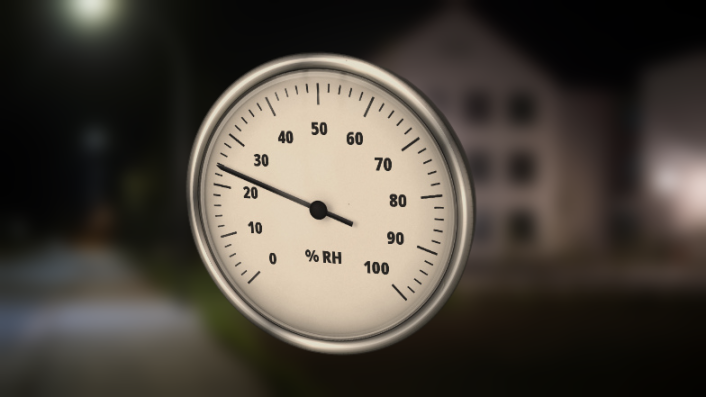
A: % 24
